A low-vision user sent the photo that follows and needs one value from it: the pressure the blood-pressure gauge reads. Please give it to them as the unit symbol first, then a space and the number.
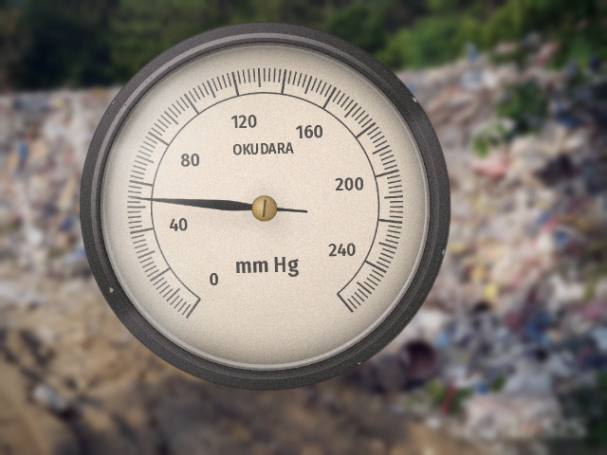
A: mmHg 54
